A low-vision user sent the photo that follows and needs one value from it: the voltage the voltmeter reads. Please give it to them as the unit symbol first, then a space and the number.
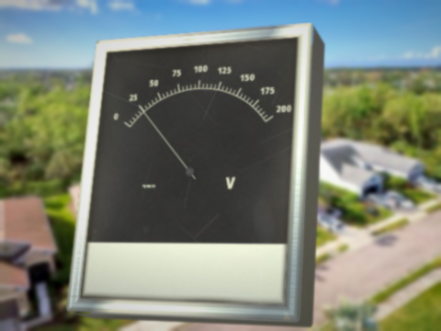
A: V 25
